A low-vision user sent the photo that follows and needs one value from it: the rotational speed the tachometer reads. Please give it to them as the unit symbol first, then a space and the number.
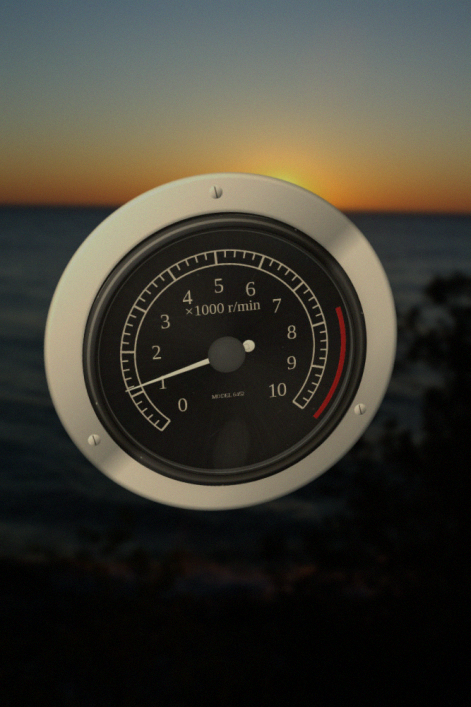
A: rpm 1200
